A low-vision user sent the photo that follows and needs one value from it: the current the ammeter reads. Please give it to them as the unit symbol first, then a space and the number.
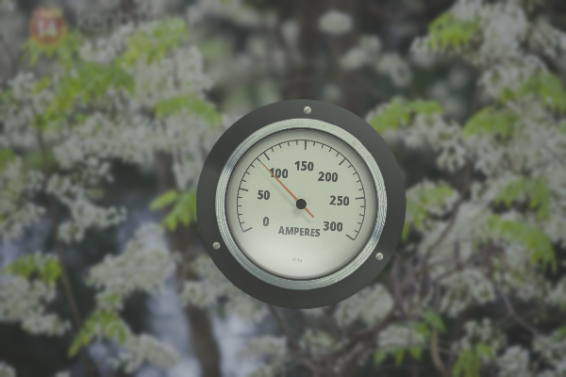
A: A 90
